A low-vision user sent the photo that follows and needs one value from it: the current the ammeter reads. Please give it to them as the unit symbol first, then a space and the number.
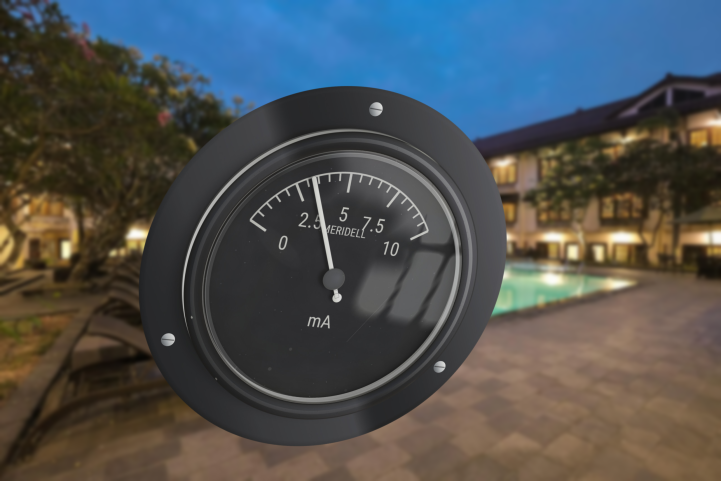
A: mA 3.25
